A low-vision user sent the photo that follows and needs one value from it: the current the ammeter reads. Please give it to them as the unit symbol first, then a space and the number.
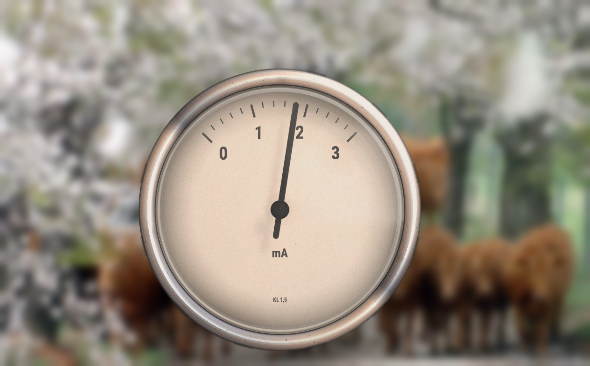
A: mA 1.8
